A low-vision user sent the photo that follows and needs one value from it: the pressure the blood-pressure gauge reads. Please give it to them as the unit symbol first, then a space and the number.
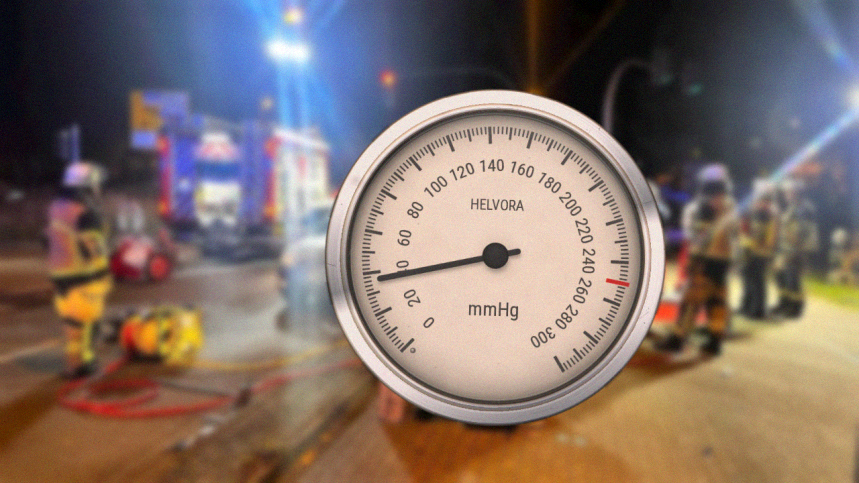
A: mmHg 36
